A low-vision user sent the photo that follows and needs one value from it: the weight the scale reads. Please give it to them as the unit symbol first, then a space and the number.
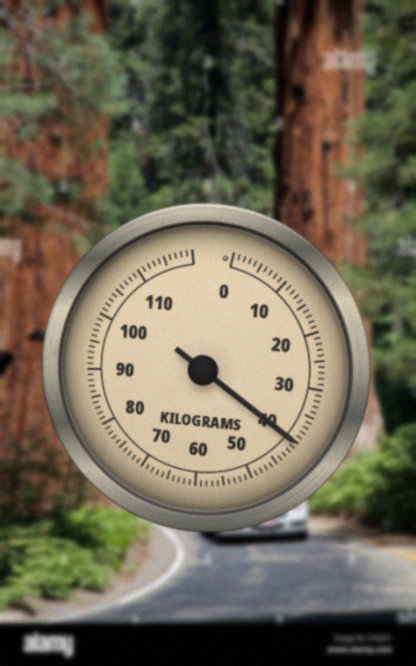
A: kg 40
